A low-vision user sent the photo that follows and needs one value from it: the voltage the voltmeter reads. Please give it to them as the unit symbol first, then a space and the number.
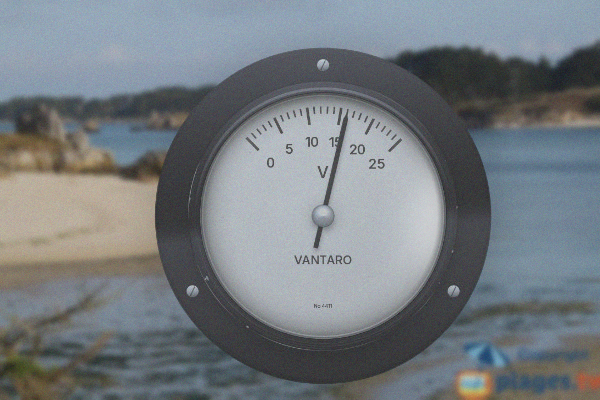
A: V 16
